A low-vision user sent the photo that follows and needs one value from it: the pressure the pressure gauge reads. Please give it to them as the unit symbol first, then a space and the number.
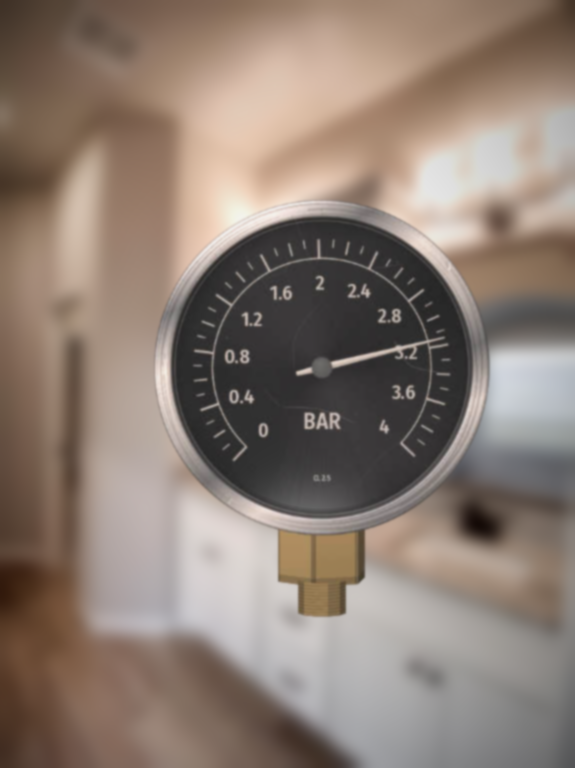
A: bar 3.15
